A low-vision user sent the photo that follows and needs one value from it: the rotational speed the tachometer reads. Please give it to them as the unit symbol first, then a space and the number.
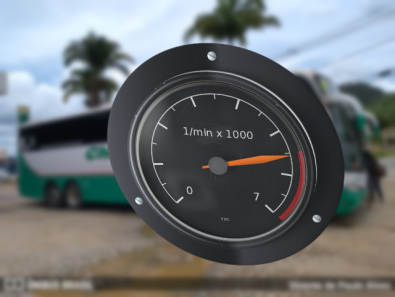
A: rpm 5500
